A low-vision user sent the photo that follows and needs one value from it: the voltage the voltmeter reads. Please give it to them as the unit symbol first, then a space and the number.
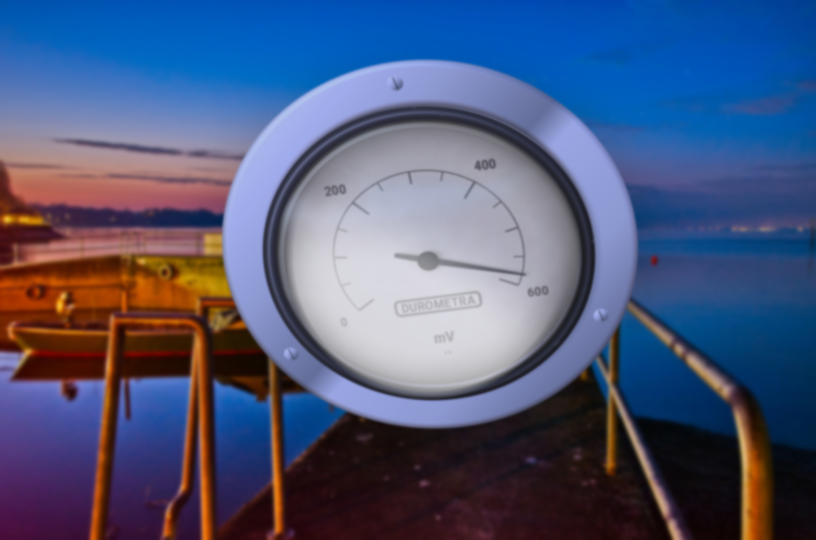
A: mV 575
